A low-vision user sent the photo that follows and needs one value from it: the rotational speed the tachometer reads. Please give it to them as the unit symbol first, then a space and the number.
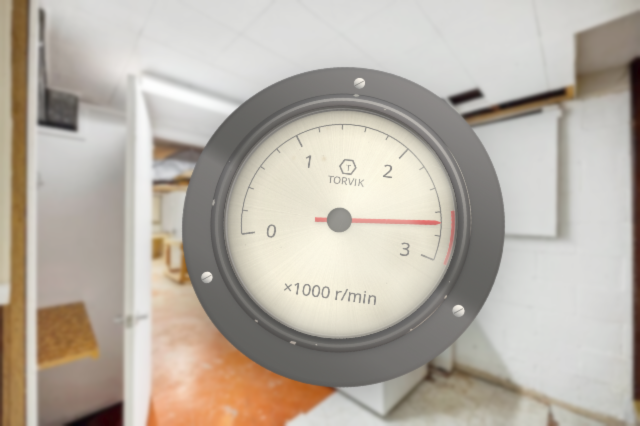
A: rpm 2700
